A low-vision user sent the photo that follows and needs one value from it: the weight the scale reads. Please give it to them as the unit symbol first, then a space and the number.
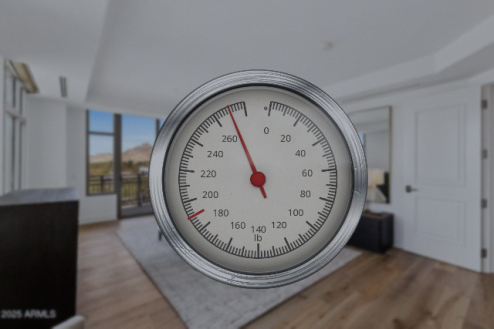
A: lb 270
